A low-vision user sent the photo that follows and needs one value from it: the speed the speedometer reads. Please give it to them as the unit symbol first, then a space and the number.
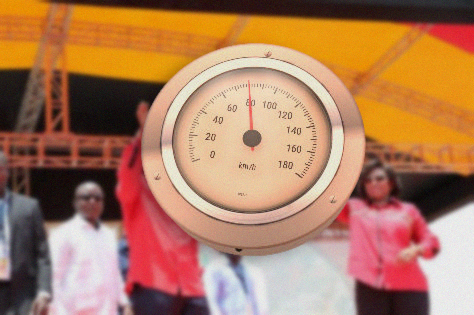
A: km/h 80
